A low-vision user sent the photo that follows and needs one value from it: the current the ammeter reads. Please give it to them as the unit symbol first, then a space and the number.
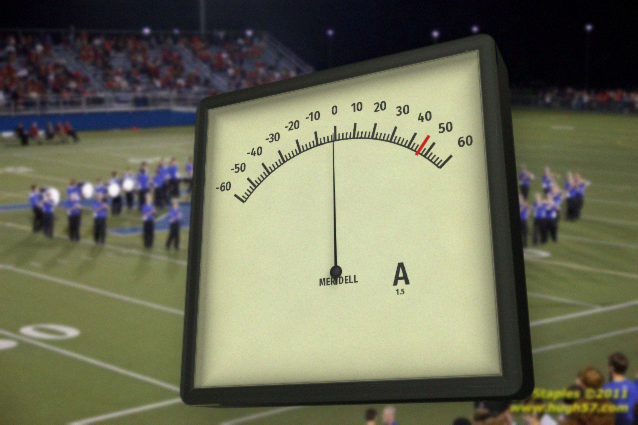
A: A 0
